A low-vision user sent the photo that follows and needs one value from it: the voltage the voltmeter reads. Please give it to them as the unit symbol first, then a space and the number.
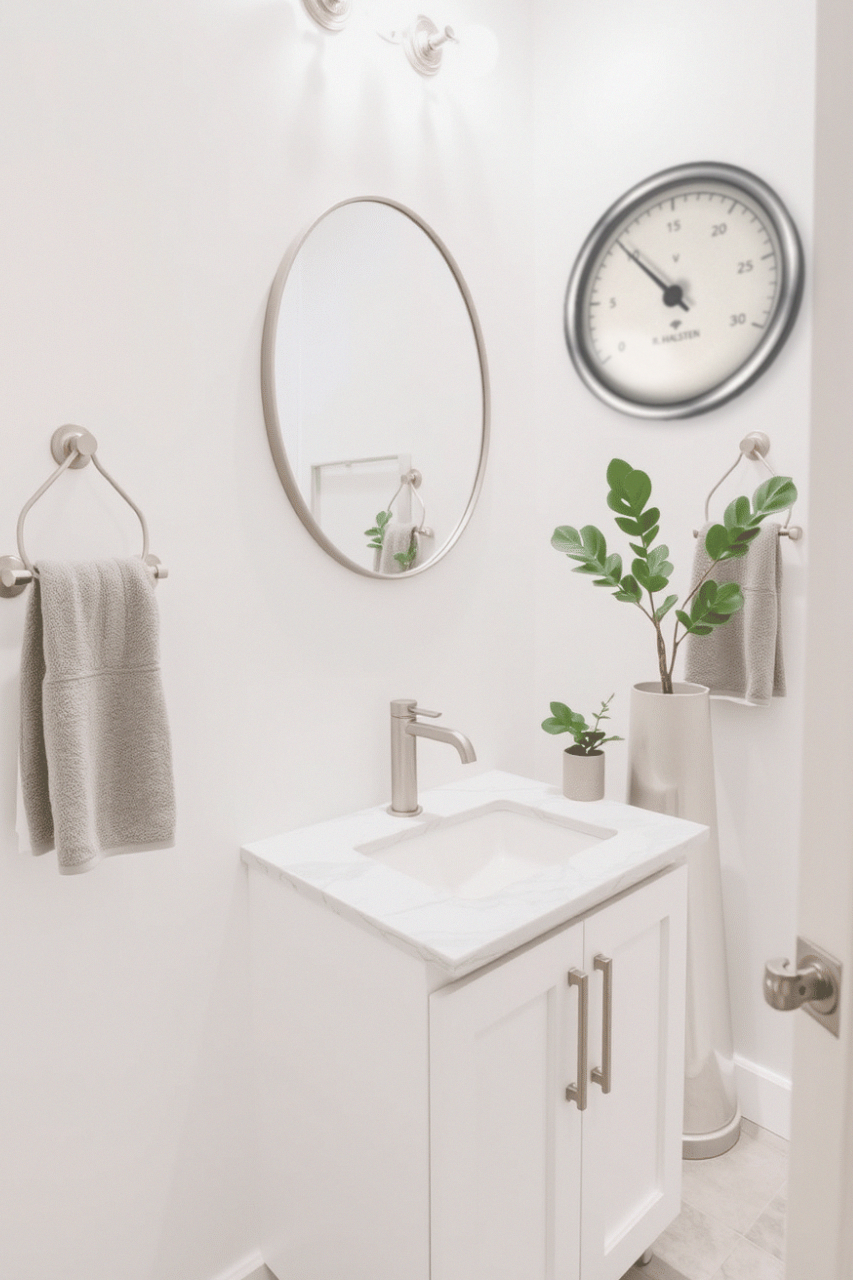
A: V 10
